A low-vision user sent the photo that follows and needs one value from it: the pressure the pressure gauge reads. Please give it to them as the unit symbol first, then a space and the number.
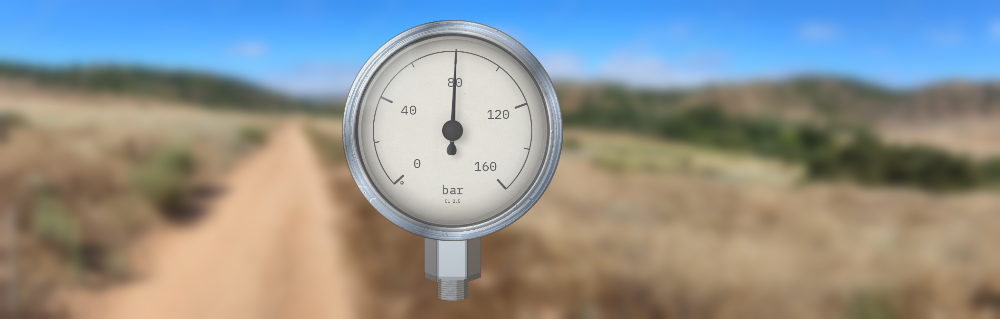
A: bar 80
